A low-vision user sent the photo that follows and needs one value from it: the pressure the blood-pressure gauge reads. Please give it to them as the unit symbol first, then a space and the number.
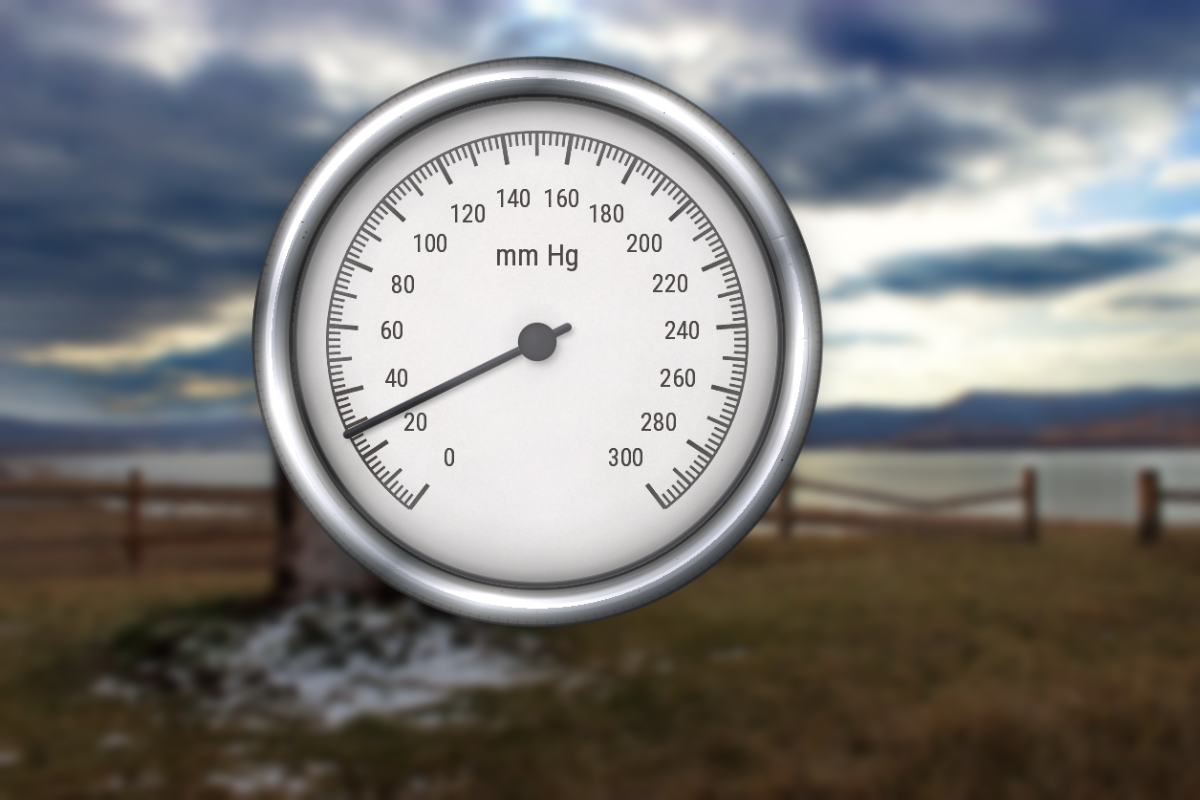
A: mmHg 28
